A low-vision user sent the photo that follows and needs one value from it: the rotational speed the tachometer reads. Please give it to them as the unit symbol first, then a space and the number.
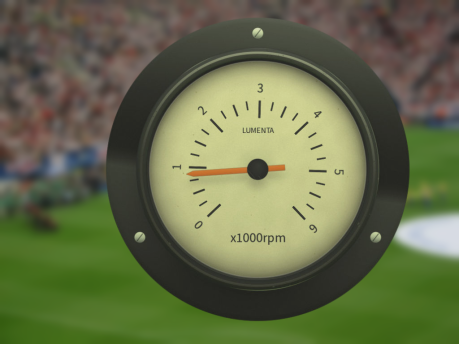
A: rpm 875
